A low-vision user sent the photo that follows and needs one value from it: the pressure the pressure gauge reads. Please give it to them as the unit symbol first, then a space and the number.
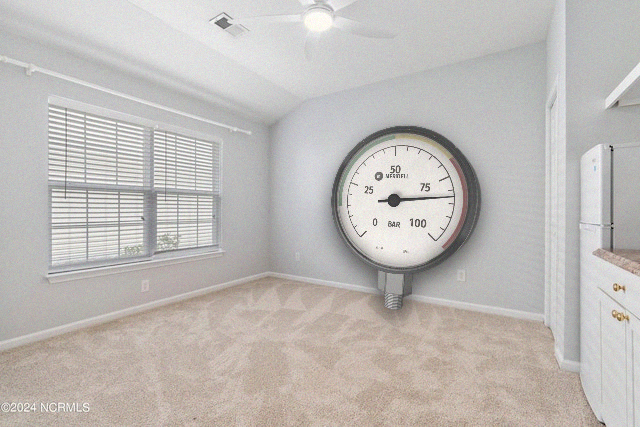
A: bar 82.5
